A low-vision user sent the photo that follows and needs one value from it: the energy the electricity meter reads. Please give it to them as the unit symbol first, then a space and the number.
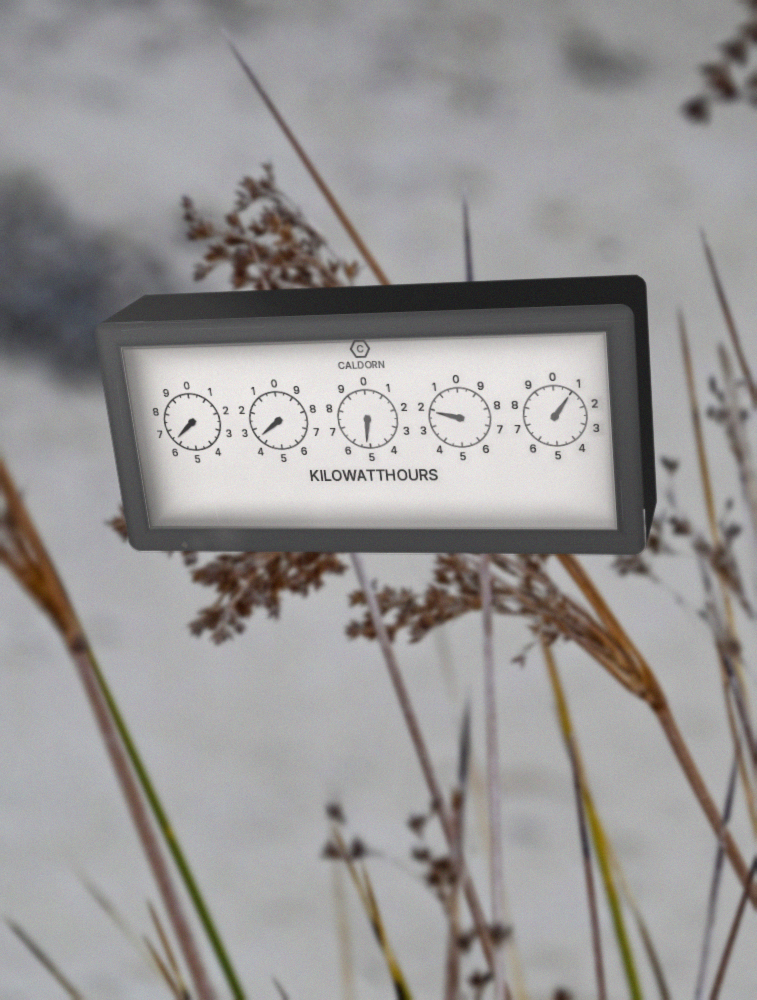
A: kWh 63521
